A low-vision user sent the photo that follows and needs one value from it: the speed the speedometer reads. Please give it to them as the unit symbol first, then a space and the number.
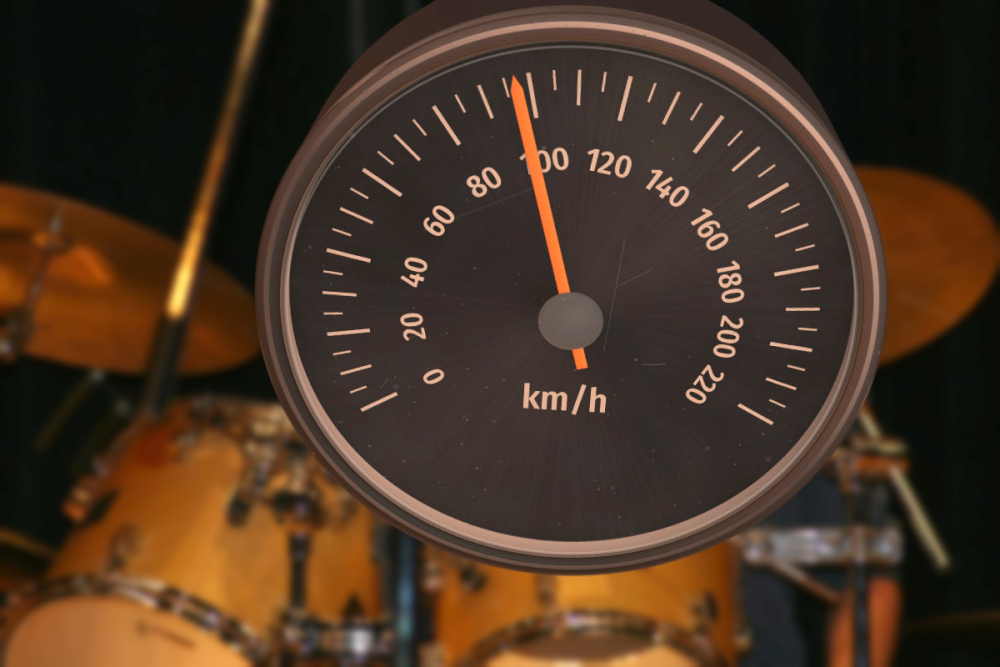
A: km/h 97.5
